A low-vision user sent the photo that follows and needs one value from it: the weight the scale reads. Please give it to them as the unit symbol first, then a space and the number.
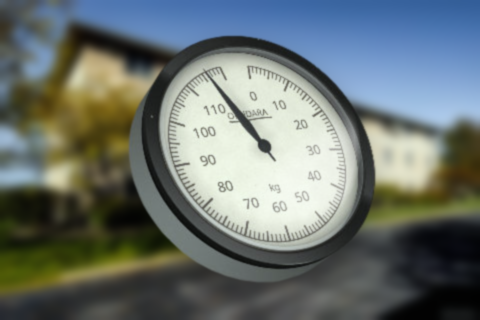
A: kg 115
